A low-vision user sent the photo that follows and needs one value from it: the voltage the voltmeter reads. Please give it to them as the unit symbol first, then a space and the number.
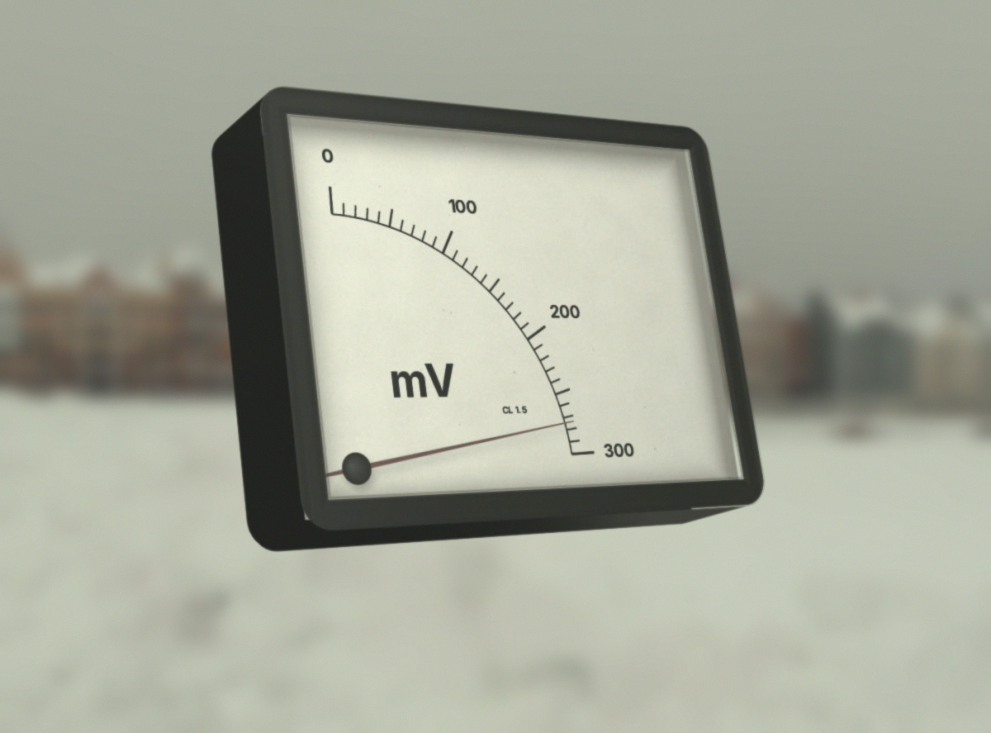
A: mV 275
